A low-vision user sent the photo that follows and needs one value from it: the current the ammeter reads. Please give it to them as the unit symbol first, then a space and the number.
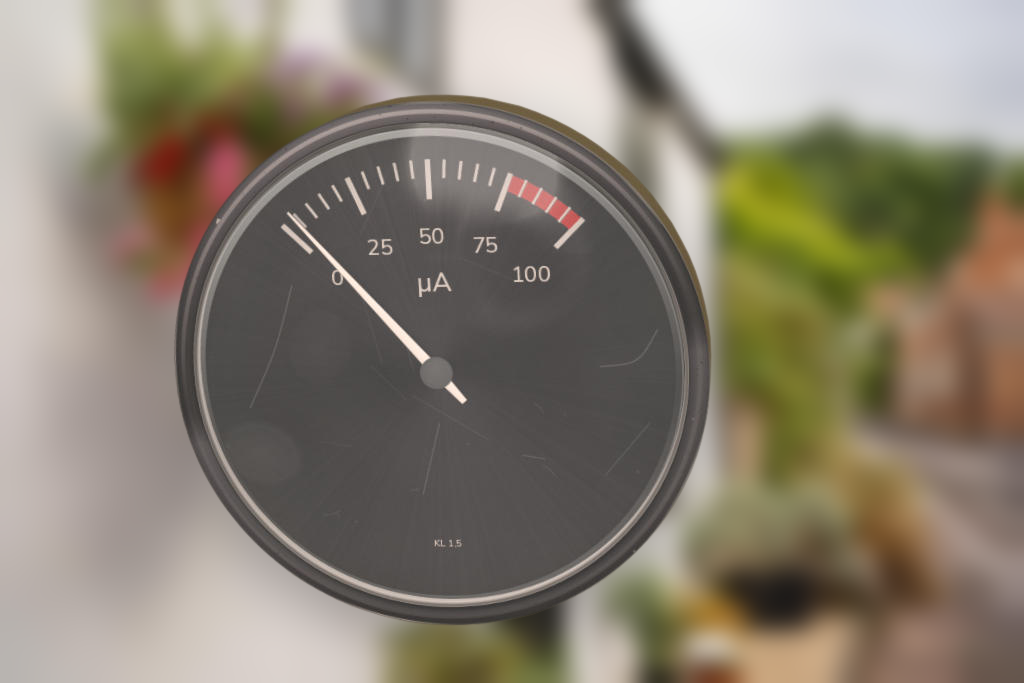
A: µA 5
